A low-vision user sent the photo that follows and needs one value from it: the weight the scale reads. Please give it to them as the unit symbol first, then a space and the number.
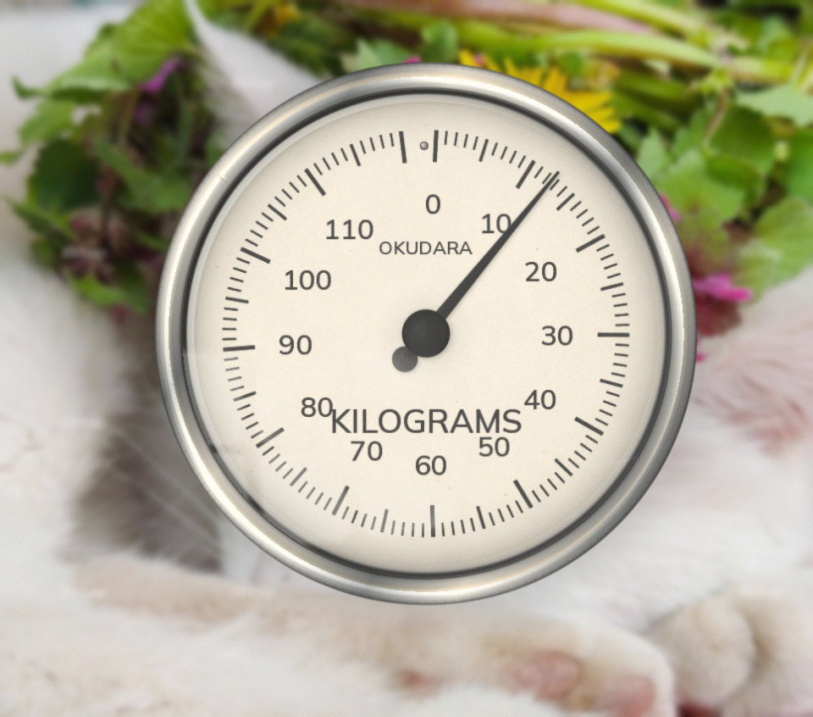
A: kg 12.5
